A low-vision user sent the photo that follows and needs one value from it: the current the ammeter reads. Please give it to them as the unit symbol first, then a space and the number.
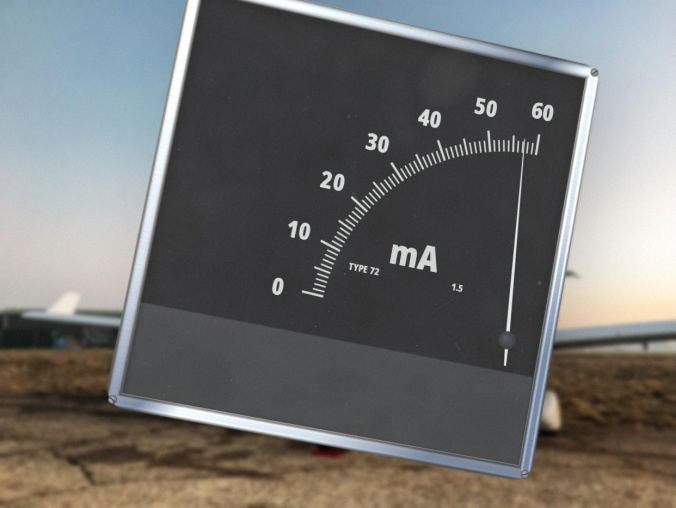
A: mA 57
